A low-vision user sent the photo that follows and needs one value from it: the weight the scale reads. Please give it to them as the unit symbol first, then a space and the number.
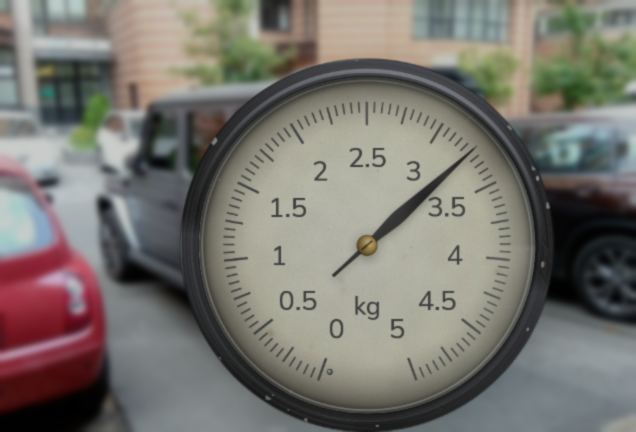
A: kg 3.25
